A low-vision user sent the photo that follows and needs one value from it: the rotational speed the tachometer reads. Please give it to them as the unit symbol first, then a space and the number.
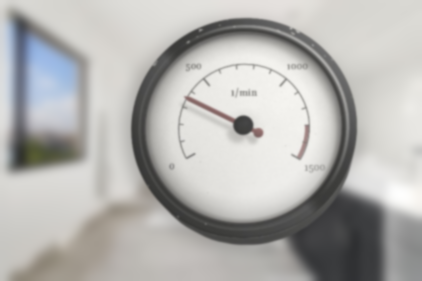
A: rpm 350
